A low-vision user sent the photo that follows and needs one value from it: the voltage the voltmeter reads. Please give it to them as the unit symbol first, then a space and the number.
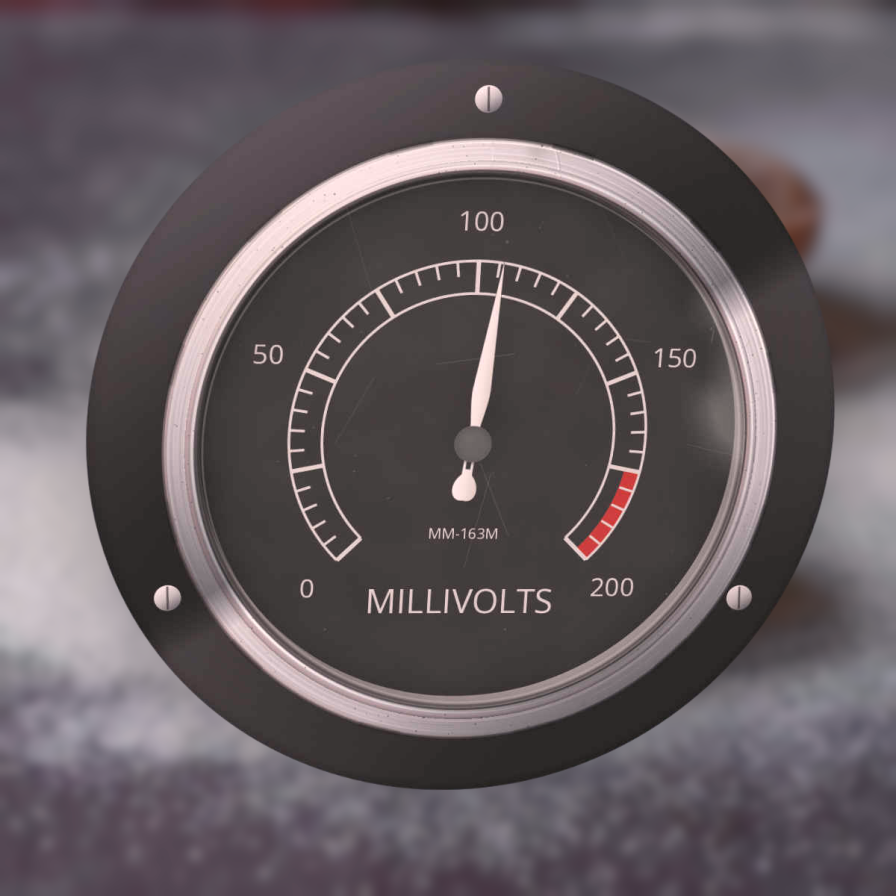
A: mV 105
